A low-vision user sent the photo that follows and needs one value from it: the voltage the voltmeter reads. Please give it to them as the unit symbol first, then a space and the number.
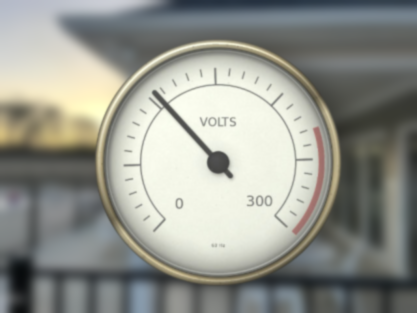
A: V 105
